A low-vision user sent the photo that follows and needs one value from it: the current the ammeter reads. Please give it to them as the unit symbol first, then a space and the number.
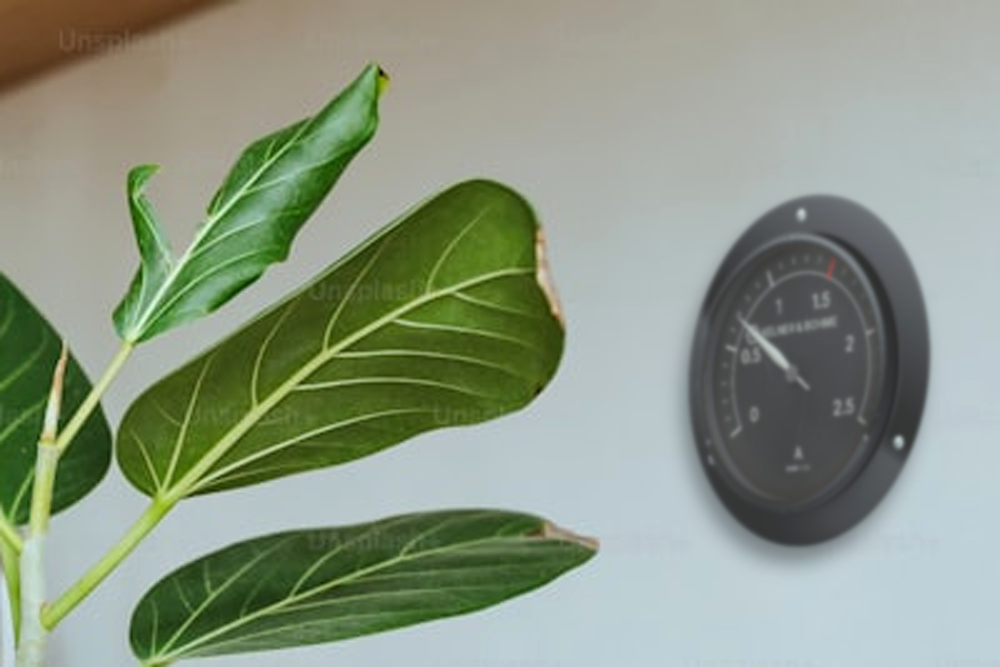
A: A 0.7
